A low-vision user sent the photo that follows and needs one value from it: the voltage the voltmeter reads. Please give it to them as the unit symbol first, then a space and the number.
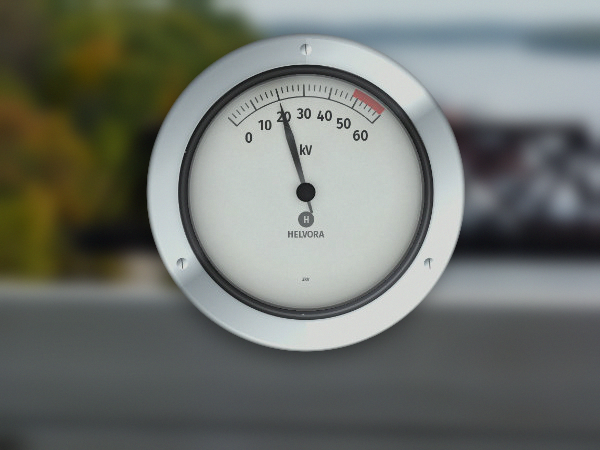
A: kV 20
